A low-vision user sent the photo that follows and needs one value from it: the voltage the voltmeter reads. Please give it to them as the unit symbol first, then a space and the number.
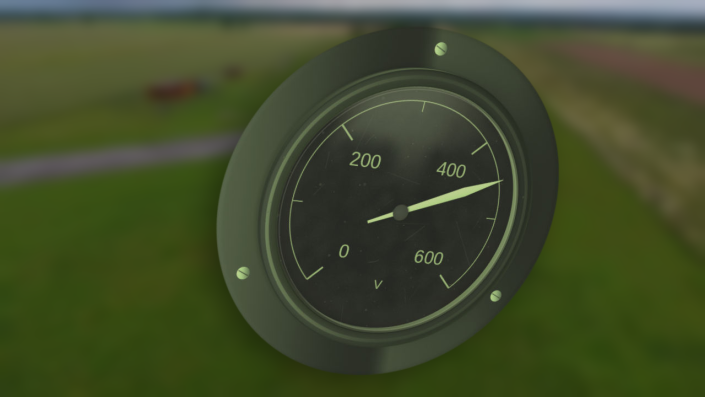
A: V 450
